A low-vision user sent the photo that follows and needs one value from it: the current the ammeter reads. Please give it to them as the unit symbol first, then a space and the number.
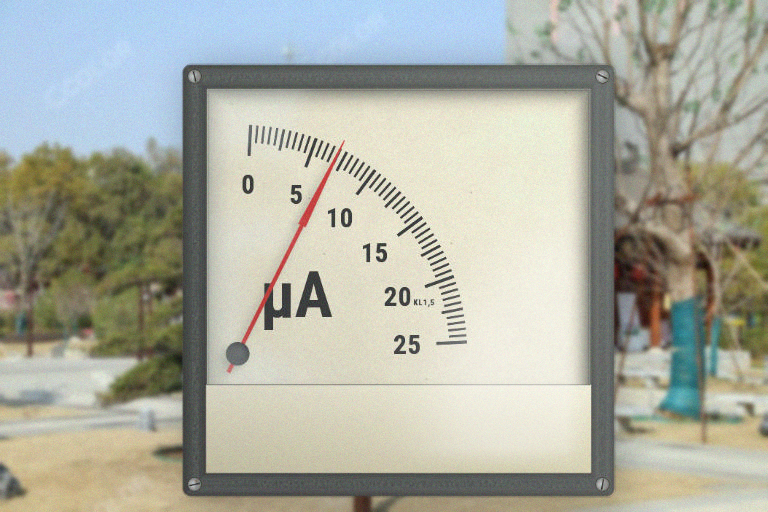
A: µA 7
